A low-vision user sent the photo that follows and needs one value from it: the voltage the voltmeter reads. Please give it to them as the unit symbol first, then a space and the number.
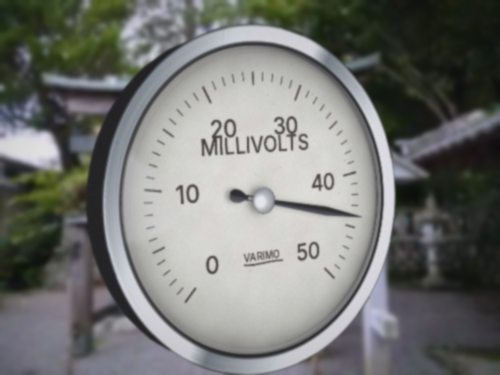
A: mV 44
